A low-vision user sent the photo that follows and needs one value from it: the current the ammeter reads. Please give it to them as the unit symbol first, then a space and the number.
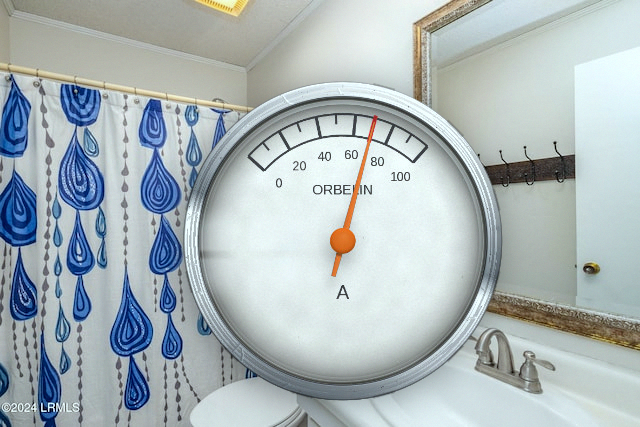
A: A 70
